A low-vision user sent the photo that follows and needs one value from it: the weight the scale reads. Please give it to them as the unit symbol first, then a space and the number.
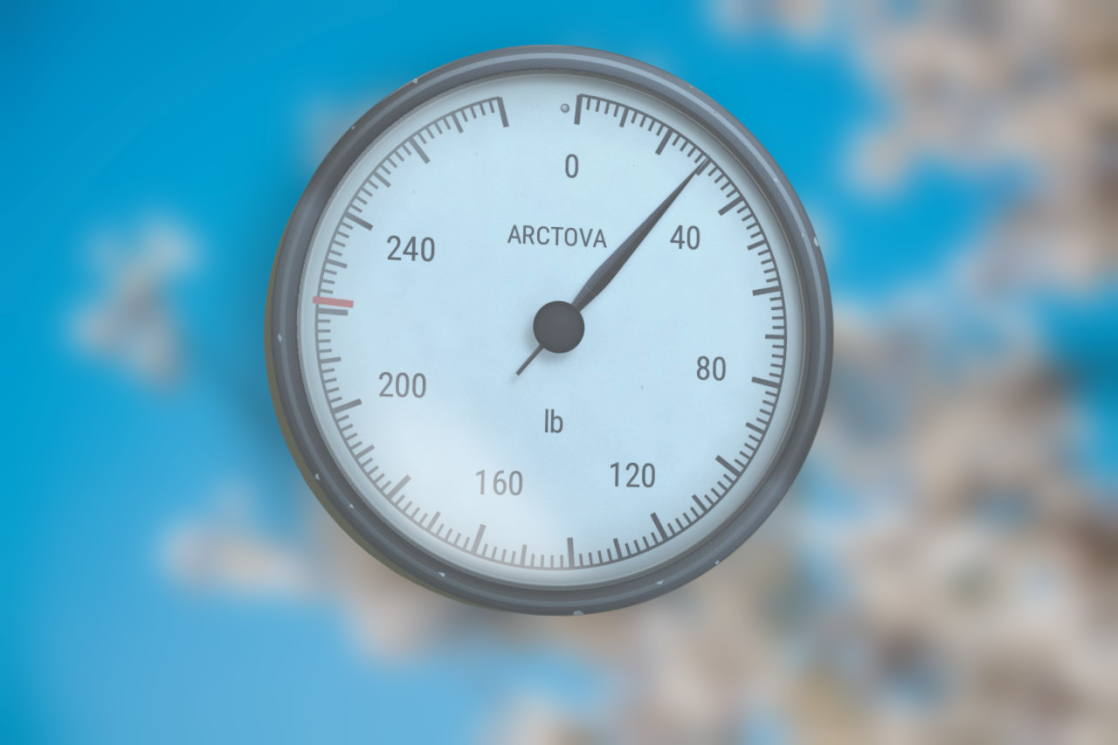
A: lb 29
